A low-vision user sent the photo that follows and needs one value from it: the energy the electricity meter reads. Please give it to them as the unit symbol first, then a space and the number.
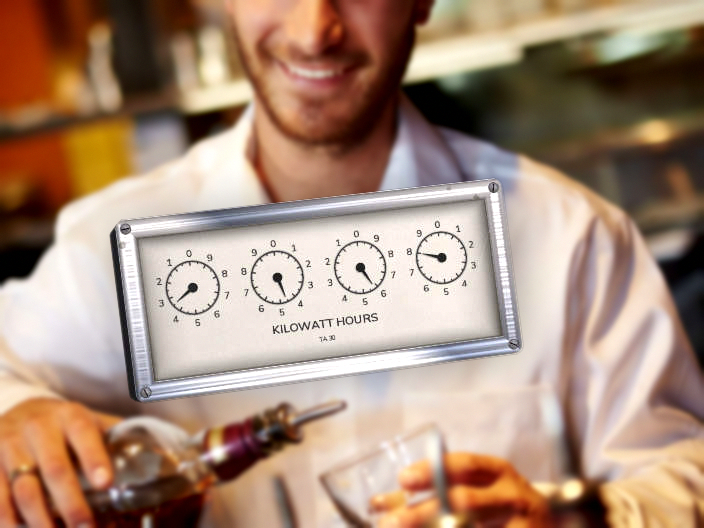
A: kWh 3458
